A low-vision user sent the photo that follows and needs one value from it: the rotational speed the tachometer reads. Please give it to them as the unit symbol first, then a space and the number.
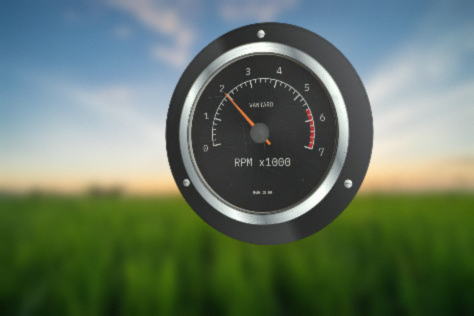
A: rpm 2000
